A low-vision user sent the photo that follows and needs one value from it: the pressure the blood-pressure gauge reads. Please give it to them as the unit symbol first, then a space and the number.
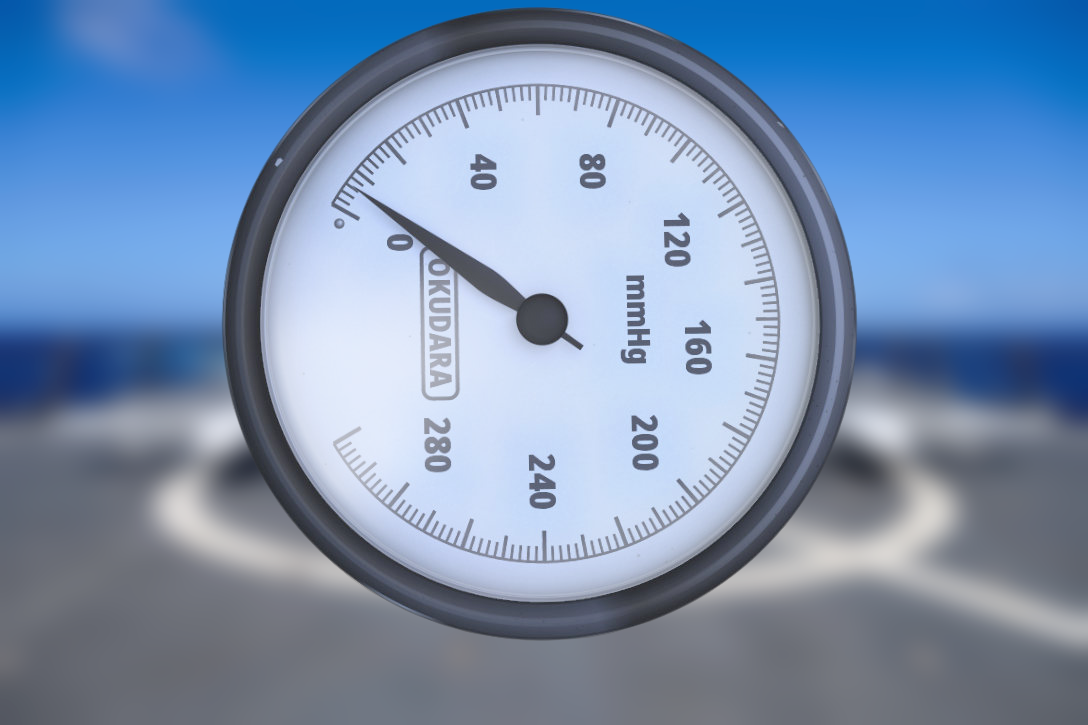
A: mmHg 6
